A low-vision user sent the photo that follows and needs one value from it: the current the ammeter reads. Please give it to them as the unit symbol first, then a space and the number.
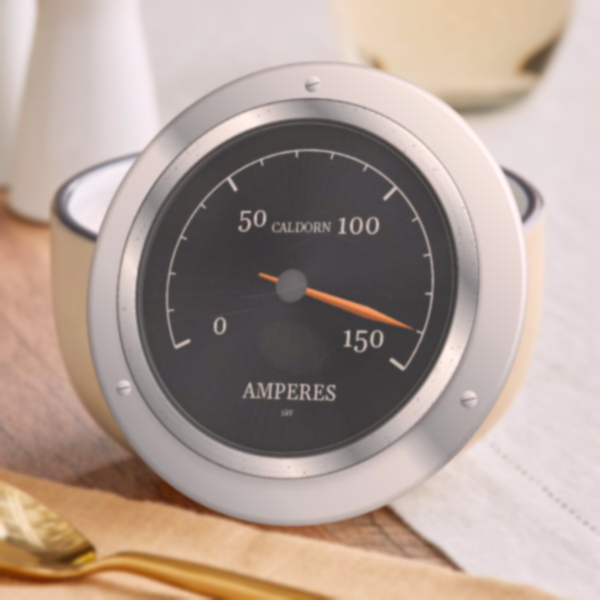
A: A 140
